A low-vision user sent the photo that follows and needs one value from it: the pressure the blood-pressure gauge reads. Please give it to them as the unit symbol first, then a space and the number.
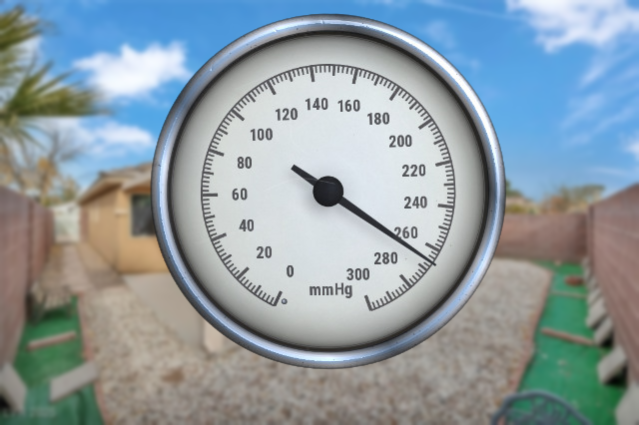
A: mmHg 266
